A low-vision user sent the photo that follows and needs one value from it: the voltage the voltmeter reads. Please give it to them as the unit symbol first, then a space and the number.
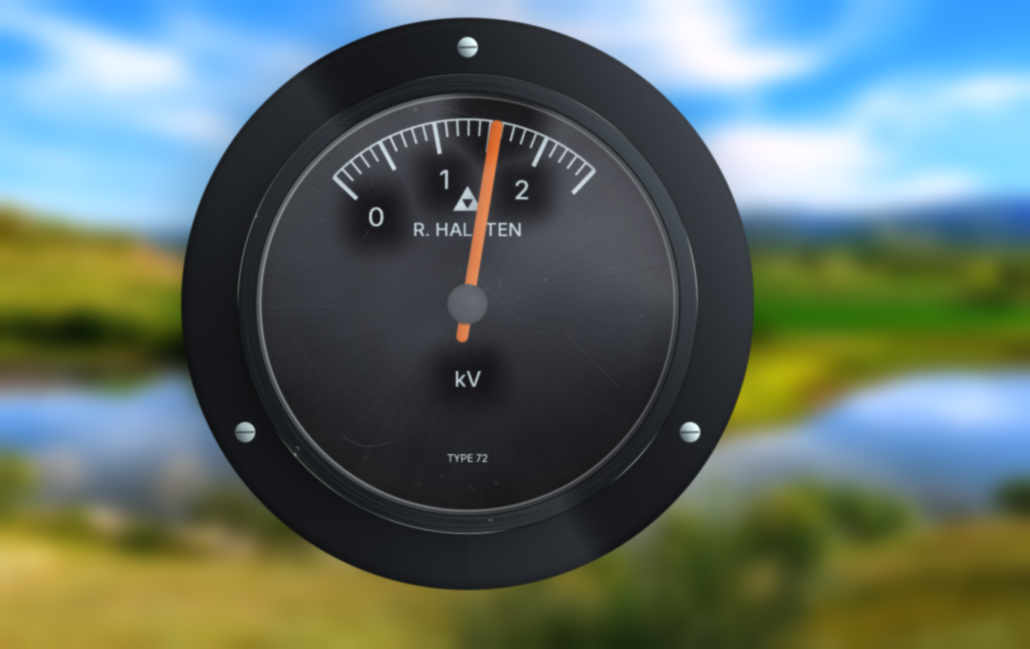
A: kV 1.55
